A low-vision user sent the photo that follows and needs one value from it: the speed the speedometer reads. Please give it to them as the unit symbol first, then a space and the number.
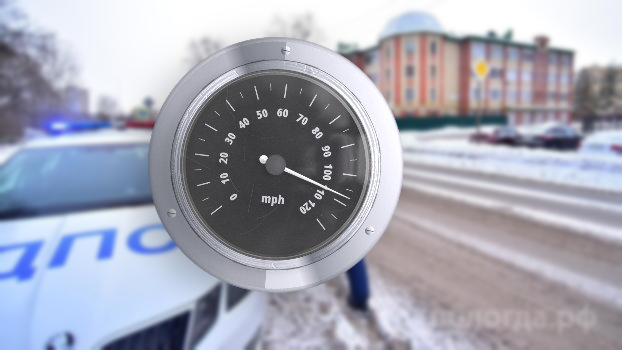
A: mph 107.5
